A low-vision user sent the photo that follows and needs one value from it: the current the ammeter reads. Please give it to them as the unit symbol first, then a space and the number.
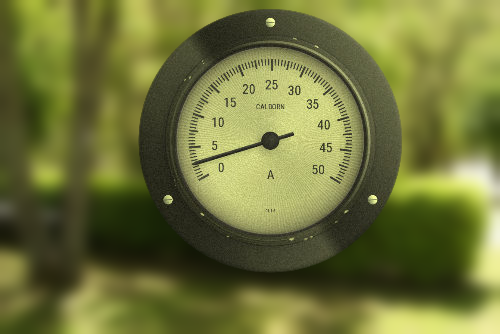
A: A 2.5
